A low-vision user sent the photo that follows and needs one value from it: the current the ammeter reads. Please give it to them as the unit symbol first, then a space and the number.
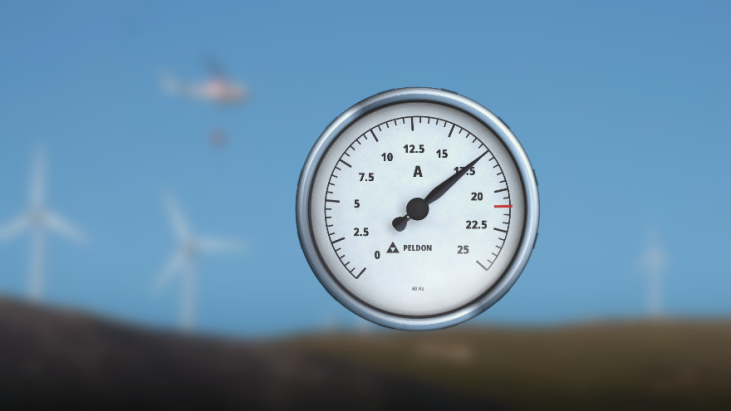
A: A 17.5
